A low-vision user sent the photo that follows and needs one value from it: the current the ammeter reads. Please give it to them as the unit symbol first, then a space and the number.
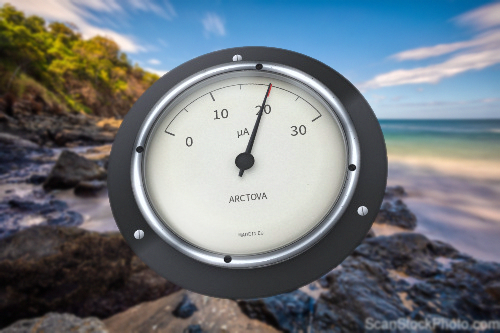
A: µA 20
